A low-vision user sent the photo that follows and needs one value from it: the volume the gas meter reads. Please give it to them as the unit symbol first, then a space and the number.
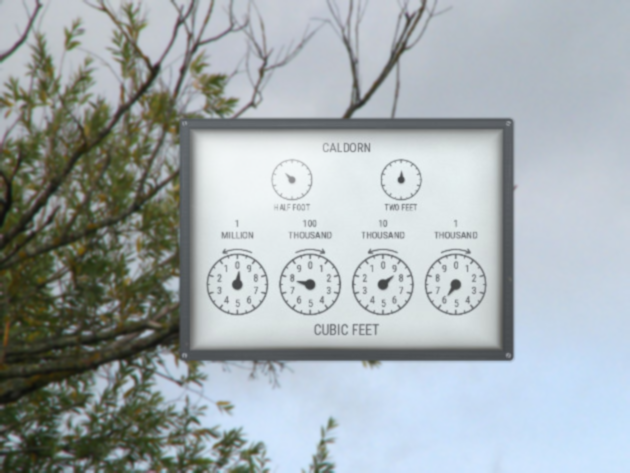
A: ft³ 978600
